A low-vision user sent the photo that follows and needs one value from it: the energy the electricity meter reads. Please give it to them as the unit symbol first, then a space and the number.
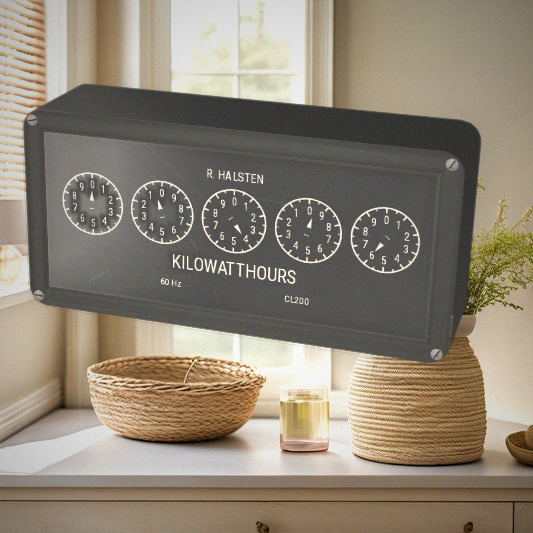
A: kWh 396
